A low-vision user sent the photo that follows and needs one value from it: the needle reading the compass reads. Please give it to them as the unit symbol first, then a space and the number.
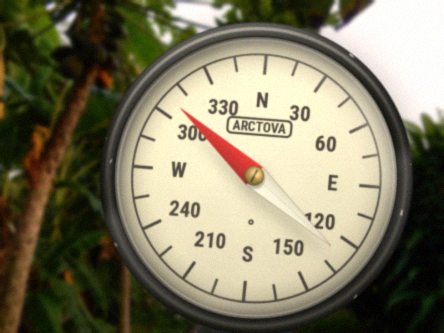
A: ° 307.5
